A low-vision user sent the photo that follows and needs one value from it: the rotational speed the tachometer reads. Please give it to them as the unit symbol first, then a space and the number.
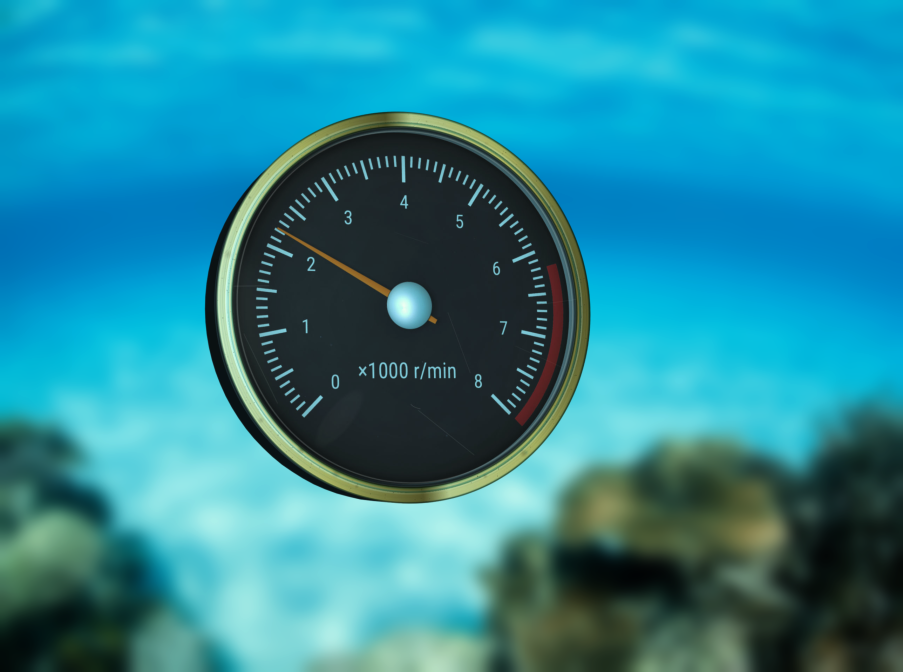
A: rpm 2200
